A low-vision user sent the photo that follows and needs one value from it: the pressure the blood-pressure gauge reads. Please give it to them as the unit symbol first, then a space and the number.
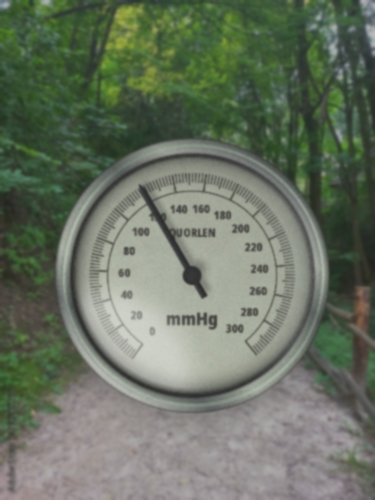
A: mmHg 120
